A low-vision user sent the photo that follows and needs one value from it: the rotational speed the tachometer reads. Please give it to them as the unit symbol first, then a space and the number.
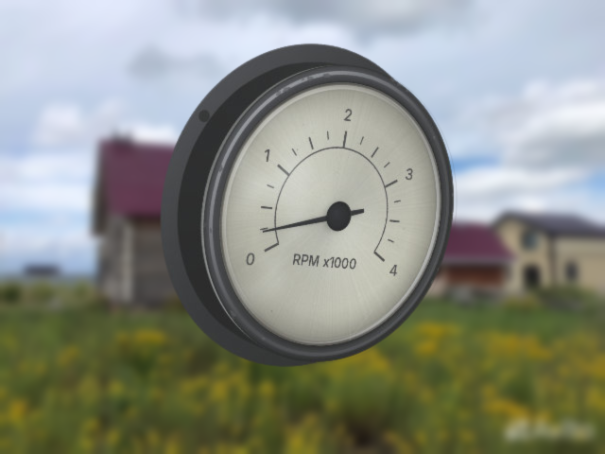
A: rpm 250
